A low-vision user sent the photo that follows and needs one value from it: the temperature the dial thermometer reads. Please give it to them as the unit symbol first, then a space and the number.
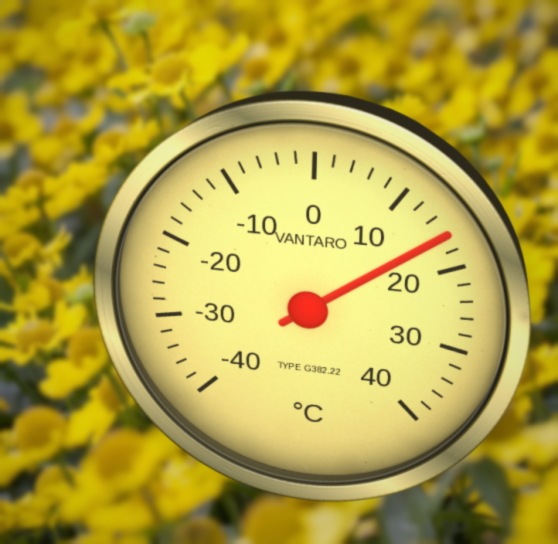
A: °C 16
